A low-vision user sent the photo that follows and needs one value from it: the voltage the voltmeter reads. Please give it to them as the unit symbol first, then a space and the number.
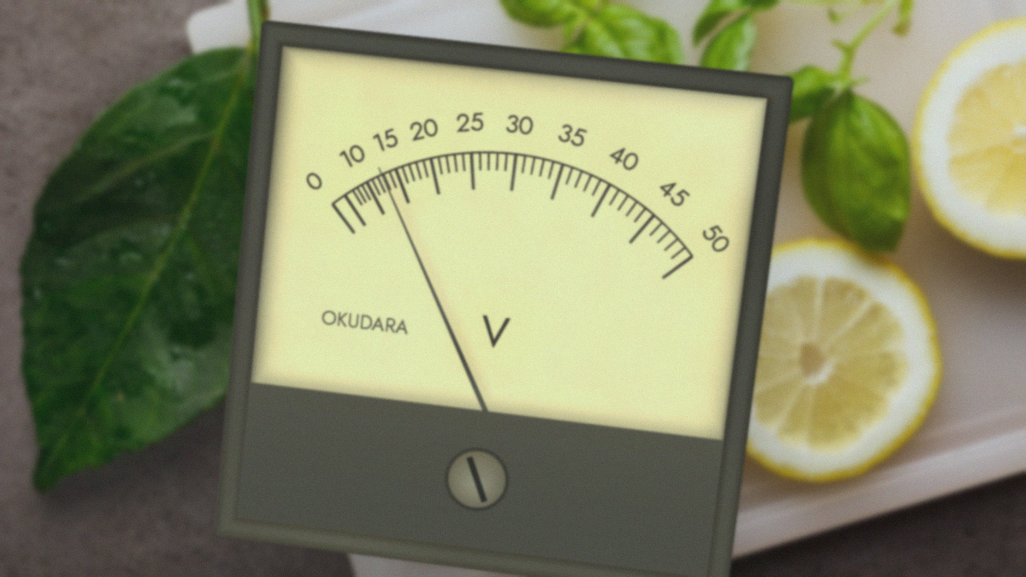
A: V 13
